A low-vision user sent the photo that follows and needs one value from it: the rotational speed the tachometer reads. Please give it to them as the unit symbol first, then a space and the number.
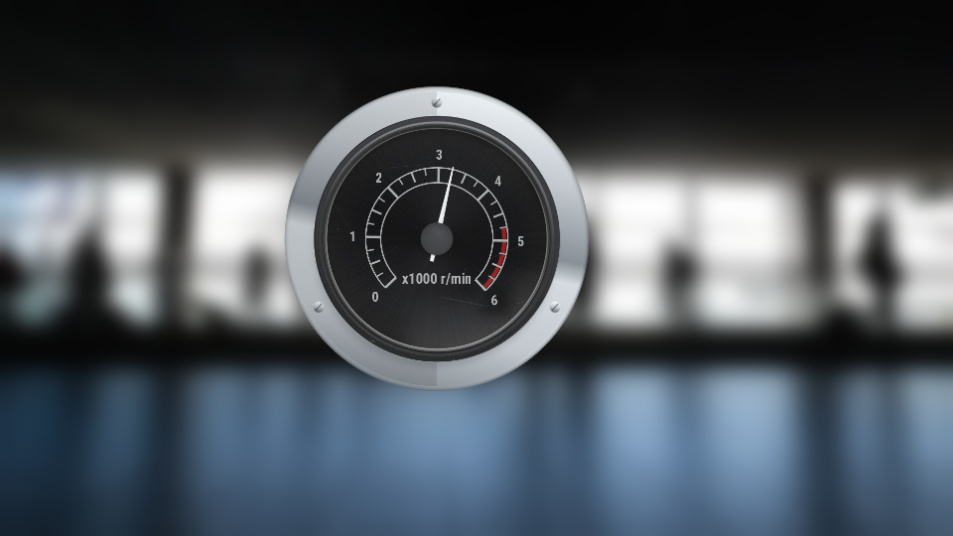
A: rpm 3250
